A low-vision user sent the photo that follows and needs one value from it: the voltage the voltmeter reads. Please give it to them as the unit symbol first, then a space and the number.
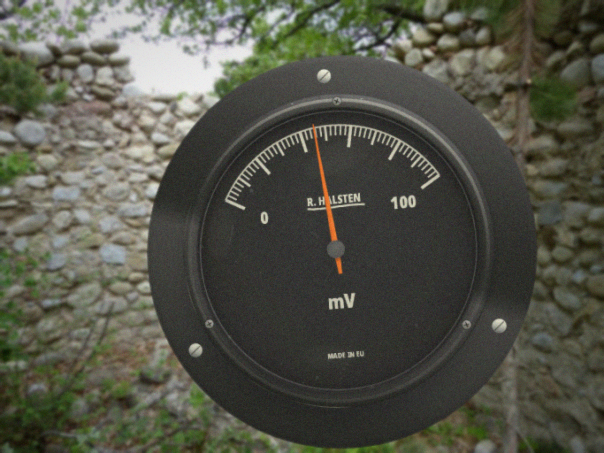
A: mV 46
